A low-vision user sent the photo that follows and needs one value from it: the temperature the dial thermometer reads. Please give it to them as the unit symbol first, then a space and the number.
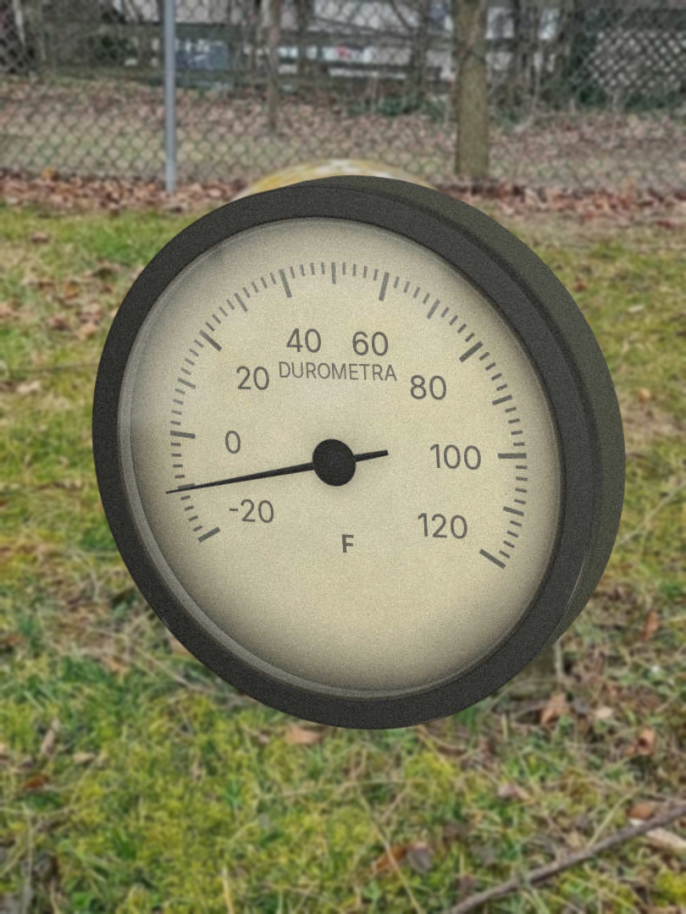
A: °F -10
